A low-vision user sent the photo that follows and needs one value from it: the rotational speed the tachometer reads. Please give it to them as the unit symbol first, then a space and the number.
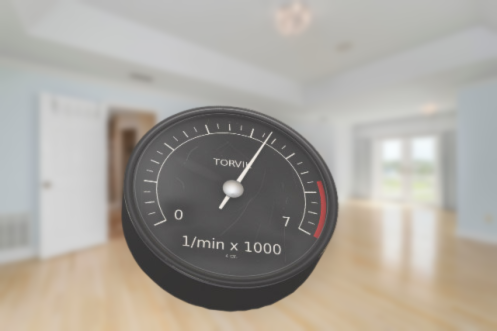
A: rpm 4375
